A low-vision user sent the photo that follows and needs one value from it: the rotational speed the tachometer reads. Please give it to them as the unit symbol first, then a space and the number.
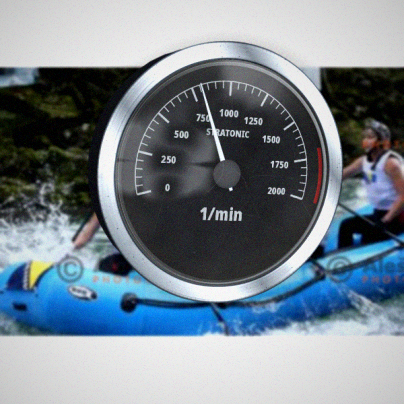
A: rpm 800
